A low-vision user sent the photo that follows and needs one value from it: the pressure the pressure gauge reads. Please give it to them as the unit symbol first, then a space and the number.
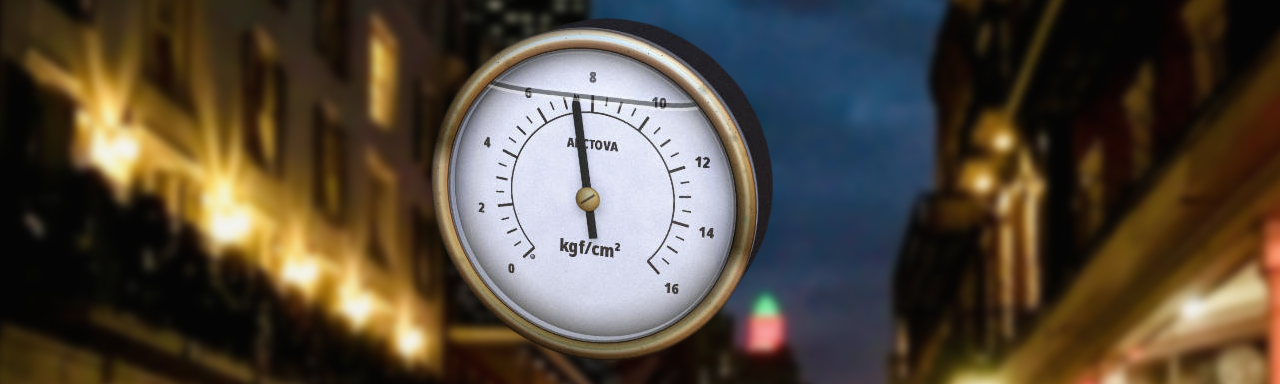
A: kg/cm² 7.5
